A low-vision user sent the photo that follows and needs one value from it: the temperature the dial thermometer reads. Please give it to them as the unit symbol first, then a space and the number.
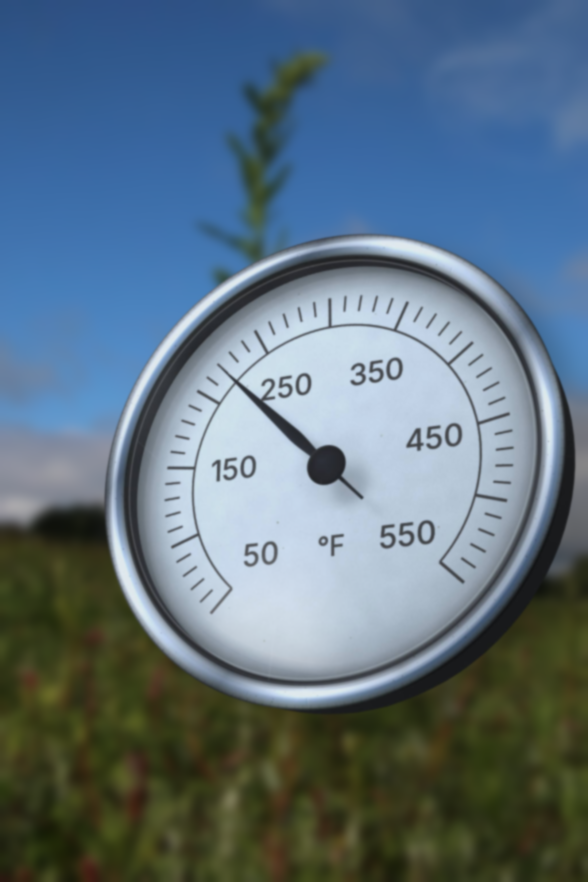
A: °F 220
